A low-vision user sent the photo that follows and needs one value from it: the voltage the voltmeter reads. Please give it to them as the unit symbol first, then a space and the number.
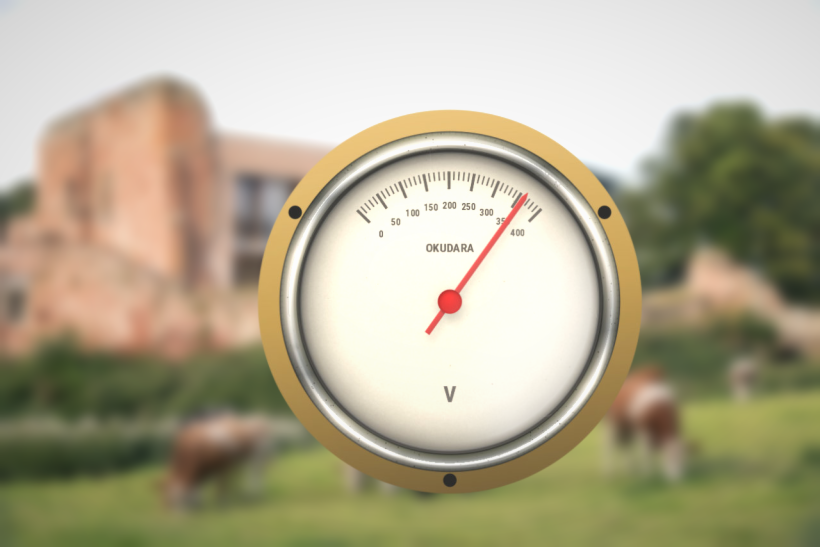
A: V 360
